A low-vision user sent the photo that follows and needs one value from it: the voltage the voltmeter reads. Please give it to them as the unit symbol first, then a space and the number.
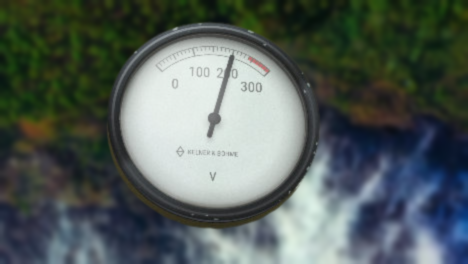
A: V 200
